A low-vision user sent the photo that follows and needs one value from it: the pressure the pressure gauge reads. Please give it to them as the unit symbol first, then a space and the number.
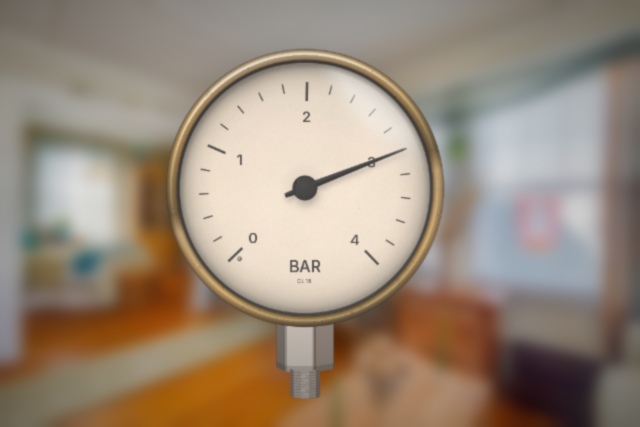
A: bar 3
